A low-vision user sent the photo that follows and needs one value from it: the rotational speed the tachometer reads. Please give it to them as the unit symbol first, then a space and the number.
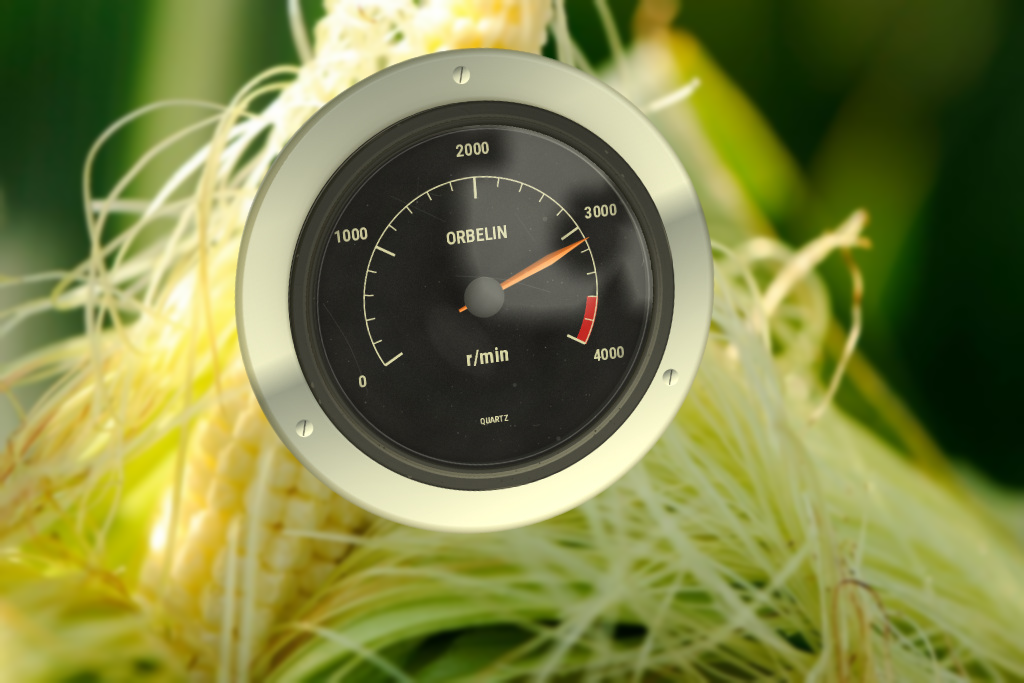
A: rpm 3100
